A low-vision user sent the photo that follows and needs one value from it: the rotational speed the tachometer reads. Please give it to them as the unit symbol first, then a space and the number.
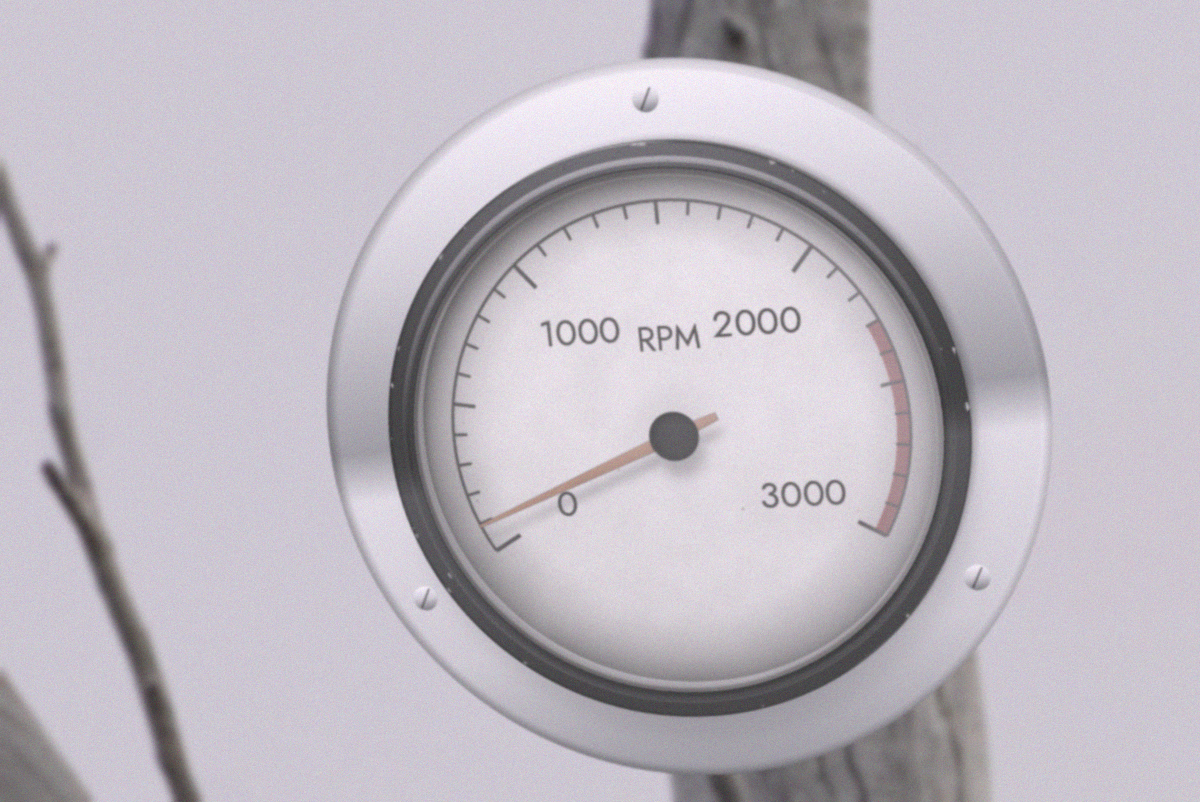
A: rpm 100
